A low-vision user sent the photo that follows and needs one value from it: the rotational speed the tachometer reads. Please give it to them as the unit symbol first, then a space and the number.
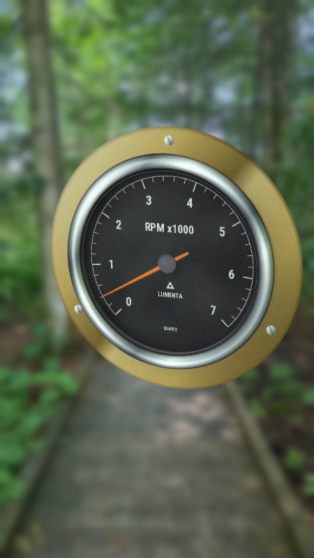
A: rpm 400
